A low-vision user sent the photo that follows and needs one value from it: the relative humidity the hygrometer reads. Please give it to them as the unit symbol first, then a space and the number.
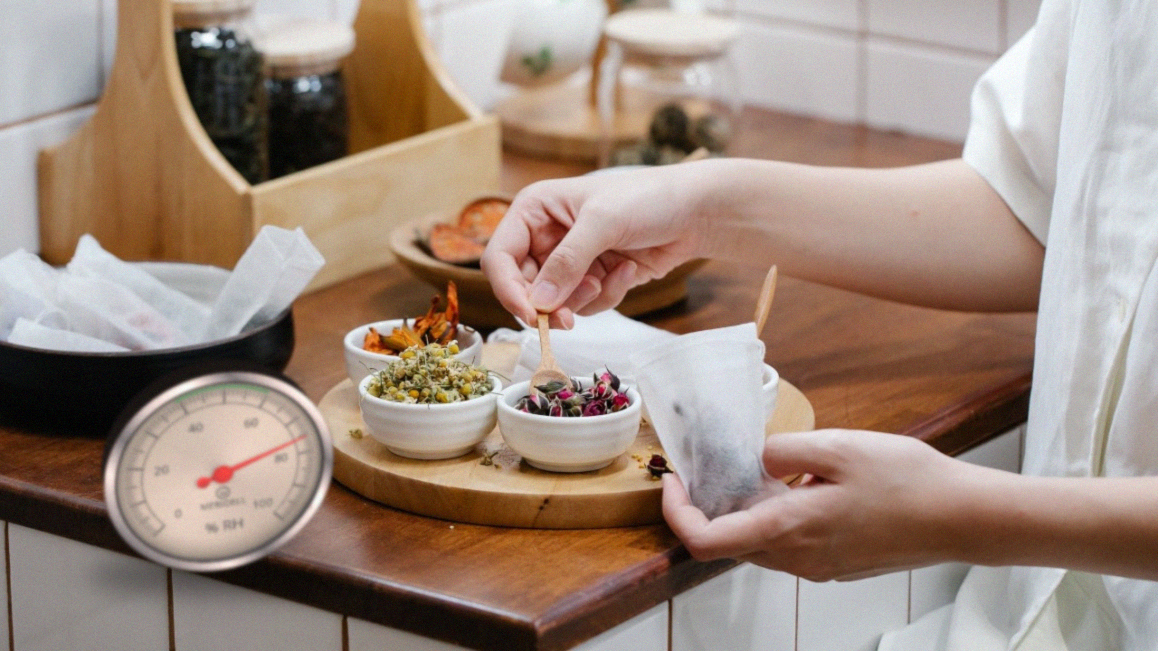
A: % 75
